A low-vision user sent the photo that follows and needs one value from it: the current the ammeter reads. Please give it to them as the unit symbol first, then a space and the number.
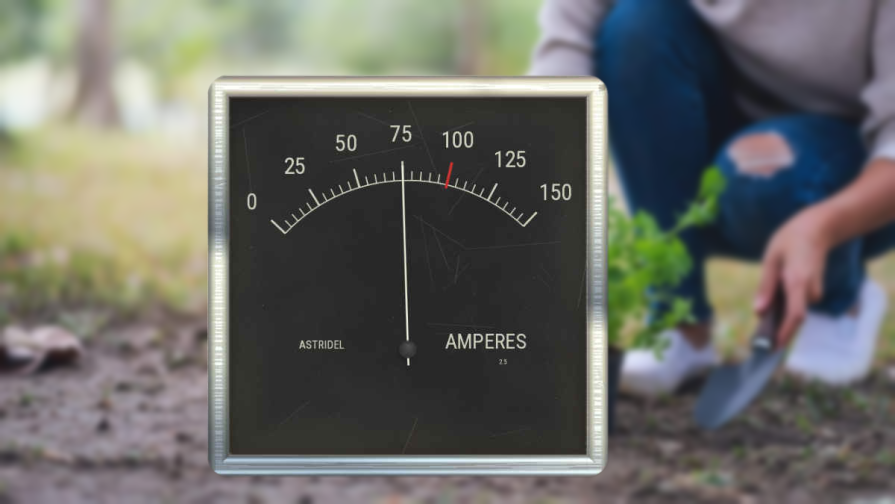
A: A 75
